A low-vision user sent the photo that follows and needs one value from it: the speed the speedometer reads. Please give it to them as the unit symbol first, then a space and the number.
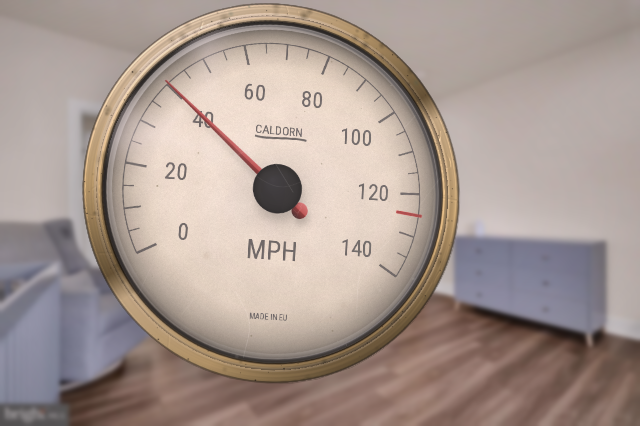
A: mph 40
